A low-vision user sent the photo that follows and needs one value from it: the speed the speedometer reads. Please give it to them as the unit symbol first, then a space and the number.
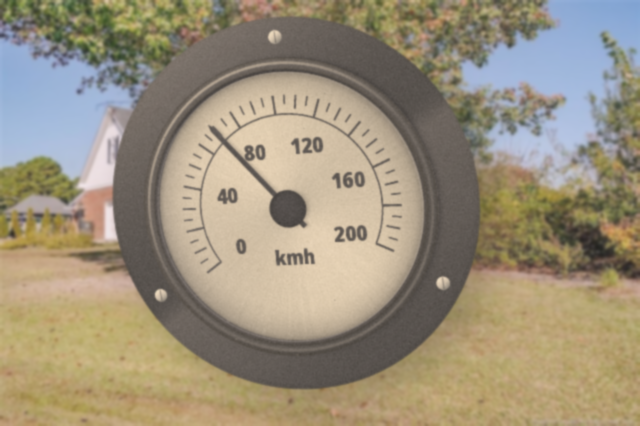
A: km/h 70
